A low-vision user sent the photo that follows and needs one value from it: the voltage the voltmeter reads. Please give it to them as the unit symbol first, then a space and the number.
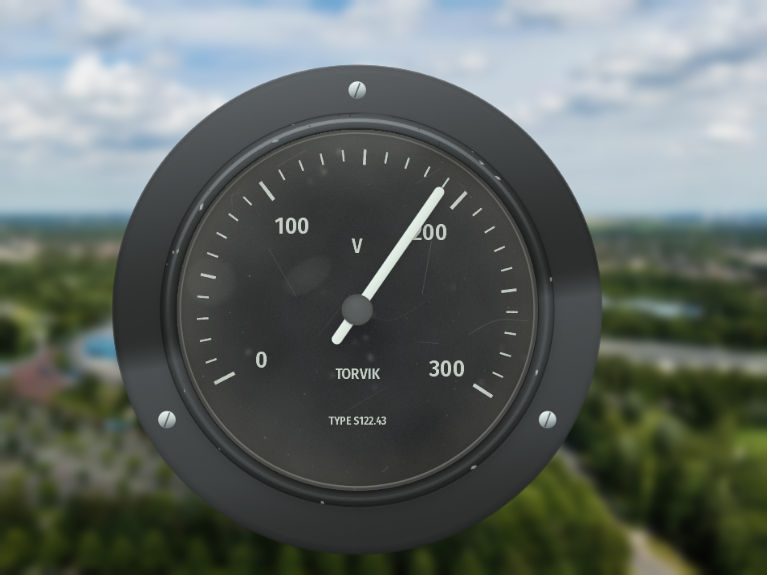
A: V 190
